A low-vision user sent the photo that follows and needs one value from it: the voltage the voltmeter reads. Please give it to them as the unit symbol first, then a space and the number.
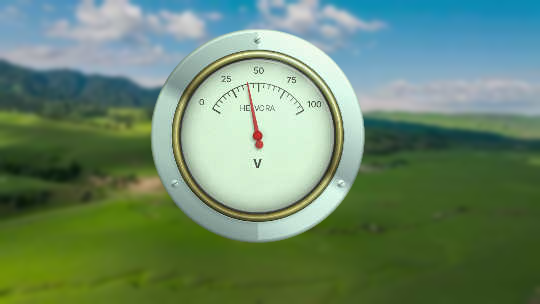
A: V 40
